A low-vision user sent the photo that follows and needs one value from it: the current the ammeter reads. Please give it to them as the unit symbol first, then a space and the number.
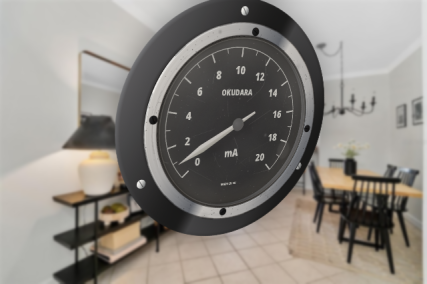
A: mA 1
